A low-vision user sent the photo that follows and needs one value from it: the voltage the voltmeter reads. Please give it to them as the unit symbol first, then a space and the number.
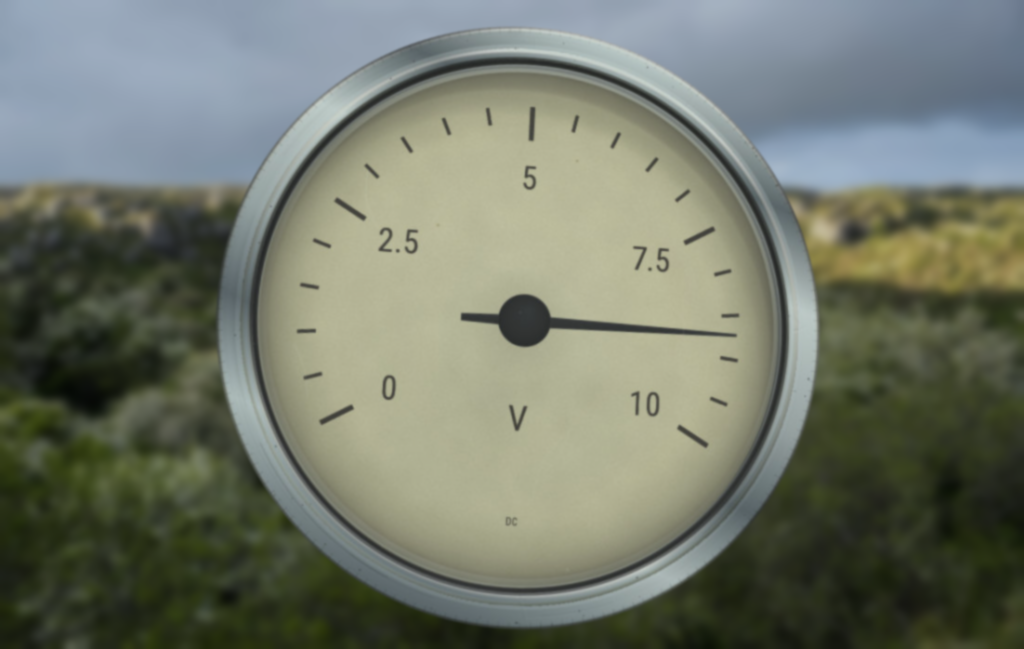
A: V 8.75
